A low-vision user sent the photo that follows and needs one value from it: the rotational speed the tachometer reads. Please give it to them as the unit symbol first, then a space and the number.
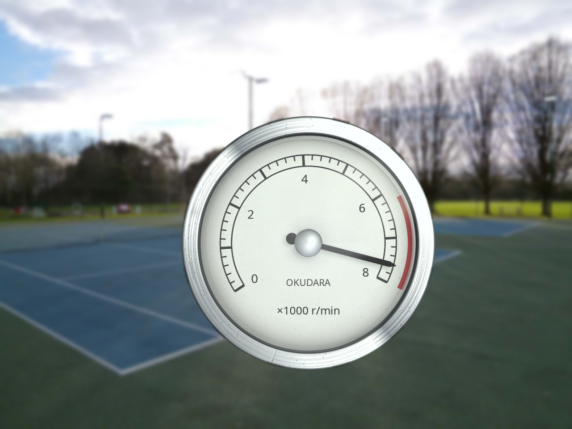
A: rpm 7600
